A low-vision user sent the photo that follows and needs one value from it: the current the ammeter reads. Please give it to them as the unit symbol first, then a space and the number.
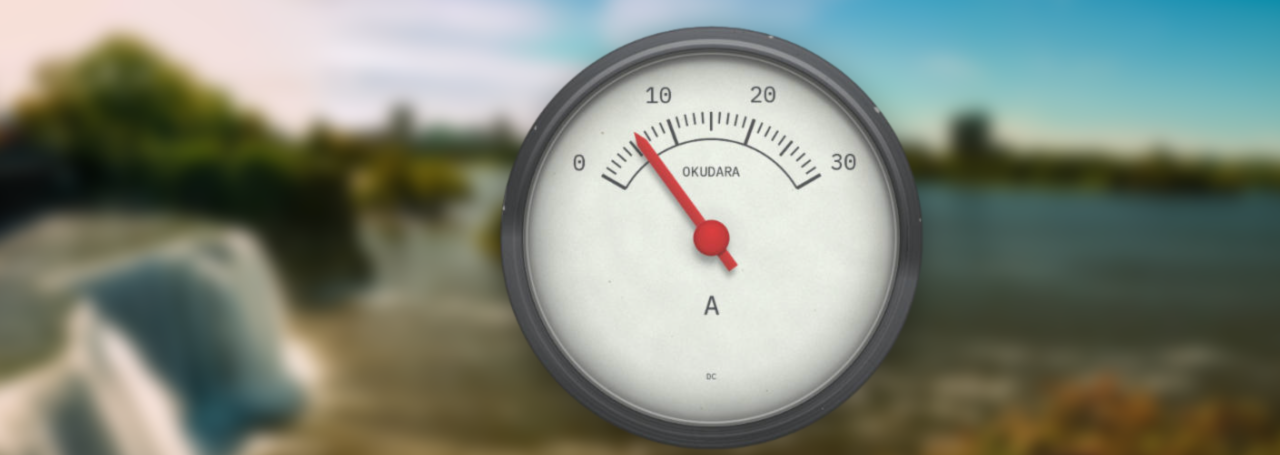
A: A 6
